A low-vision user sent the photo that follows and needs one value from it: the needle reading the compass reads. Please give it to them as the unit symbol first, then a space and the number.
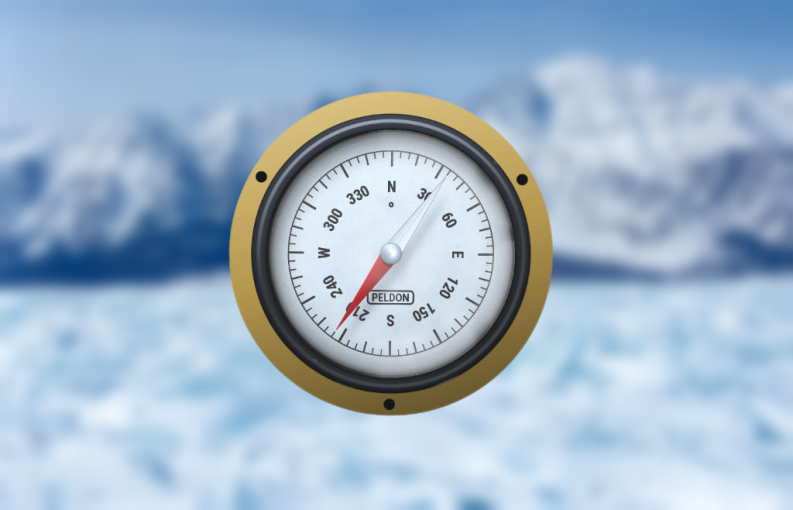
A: ° 215
